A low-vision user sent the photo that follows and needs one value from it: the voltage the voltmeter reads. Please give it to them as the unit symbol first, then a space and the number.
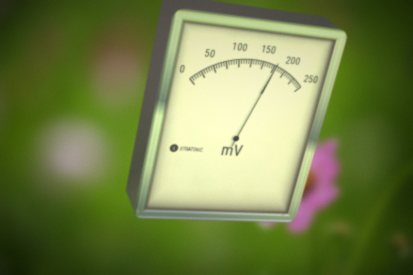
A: mV 175
